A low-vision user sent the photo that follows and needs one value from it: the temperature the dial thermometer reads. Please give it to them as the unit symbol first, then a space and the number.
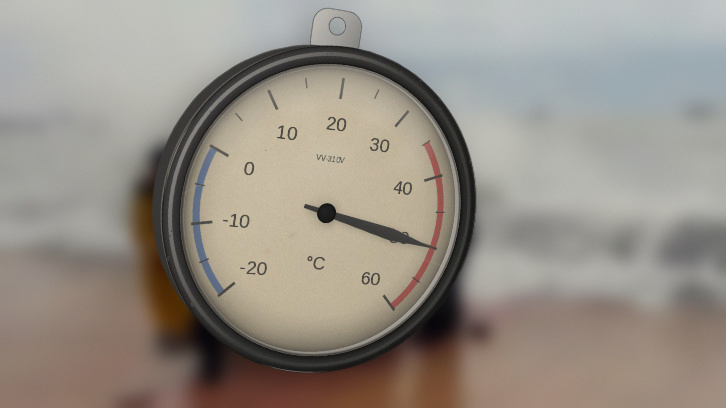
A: °C 50
